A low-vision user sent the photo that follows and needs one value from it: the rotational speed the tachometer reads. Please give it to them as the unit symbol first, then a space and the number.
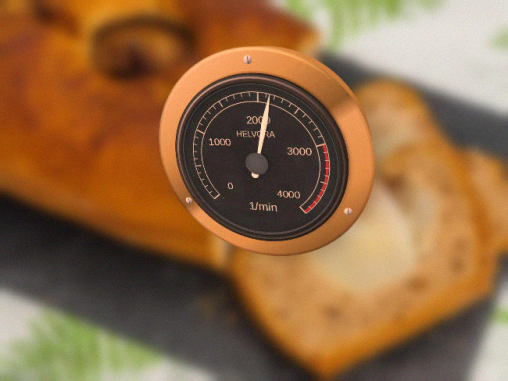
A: rpm 2150
